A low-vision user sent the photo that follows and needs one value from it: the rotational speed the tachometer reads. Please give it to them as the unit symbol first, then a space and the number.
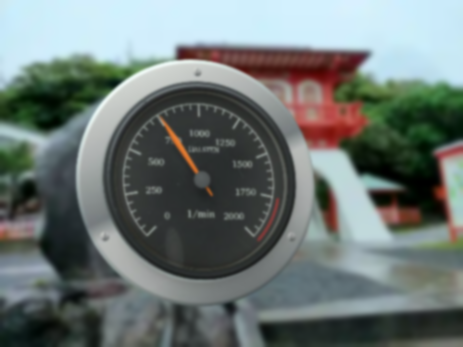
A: rpm 750
